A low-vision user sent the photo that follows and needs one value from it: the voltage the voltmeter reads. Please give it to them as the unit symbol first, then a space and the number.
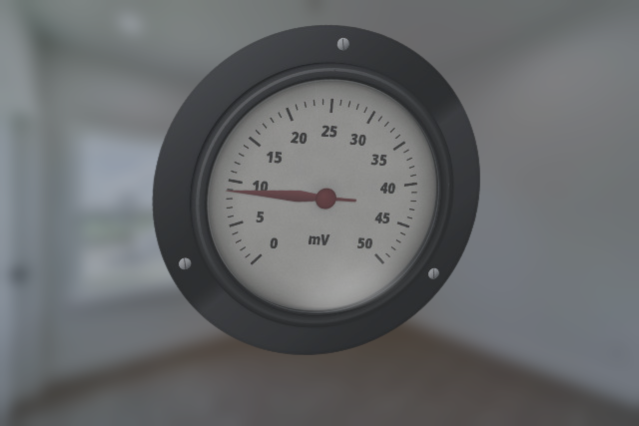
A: mV 9
